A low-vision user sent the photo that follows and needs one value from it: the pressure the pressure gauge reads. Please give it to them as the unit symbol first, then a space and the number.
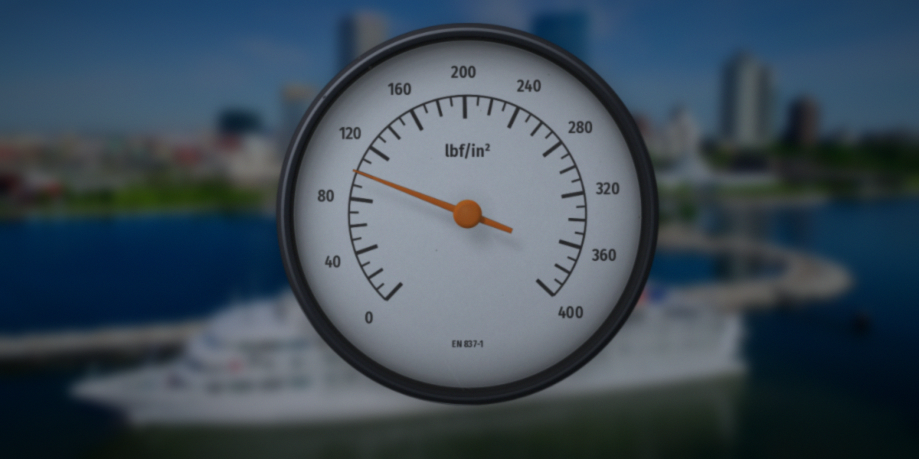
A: psi 100
